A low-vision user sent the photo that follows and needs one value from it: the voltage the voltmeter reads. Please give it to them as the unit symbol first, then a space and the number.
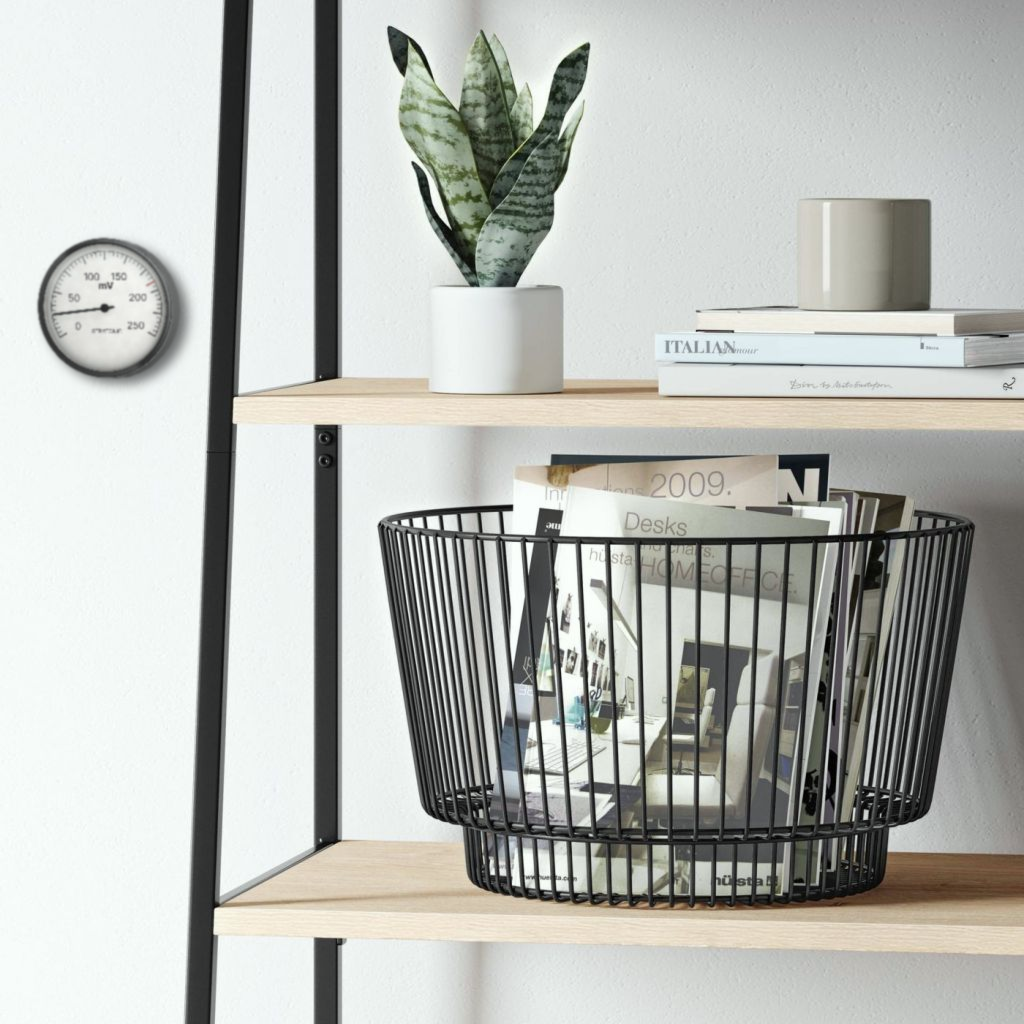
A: mV 25
